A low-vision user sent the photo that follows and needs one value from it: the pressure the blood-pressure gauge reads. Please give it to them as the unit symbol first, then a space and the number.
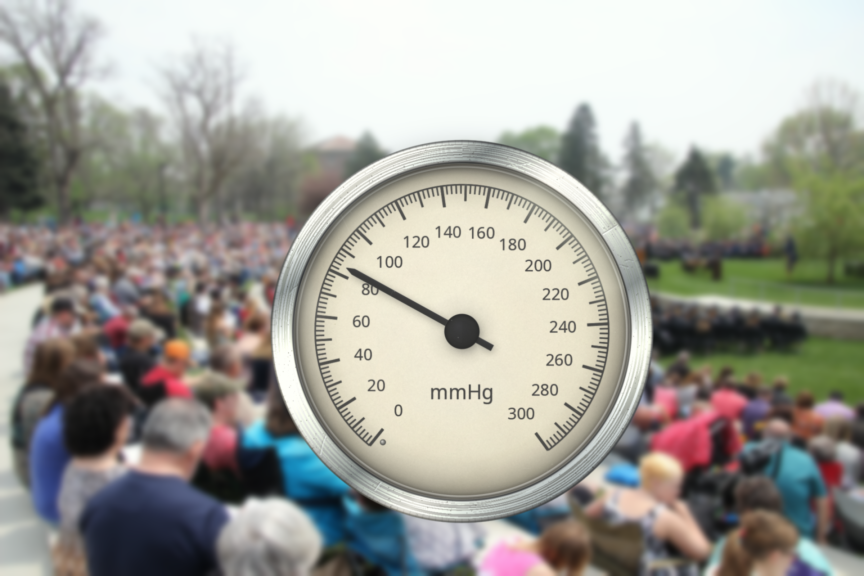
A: mmHg 84
